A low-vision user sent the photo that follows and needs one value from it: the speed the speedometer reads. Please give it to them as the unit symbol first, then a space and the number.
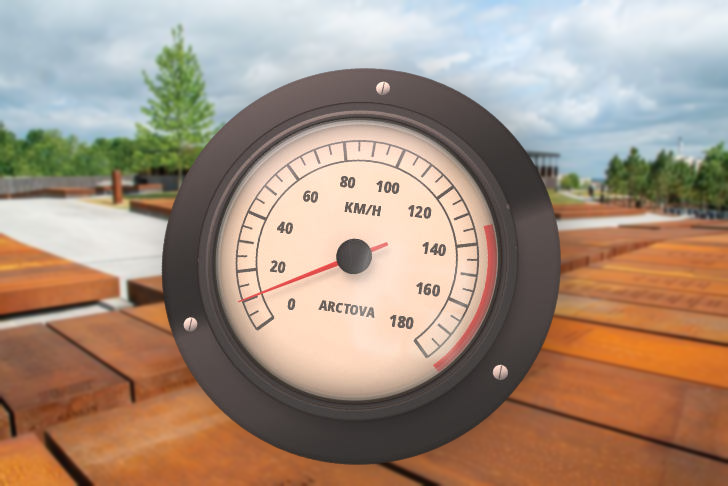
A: km/h 10
